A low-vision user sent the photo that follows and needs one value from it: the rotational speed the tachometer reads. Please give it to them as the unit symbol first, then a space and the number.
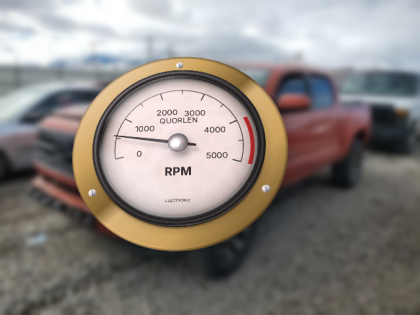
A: rpm 500
